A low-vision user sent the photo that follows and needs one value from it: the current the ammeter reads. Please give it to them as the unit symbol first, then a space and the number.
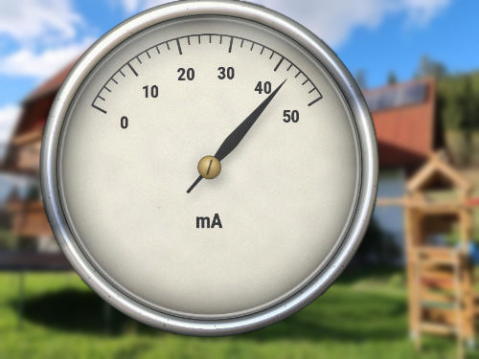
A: mA 43
